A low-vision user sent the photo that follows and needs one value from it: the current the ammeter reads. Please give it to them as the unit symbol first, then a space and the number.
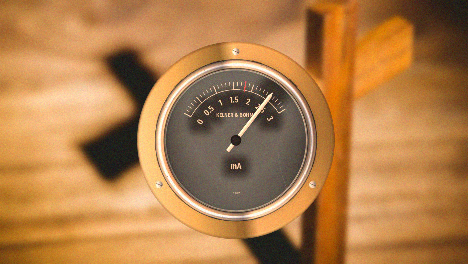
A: mA 2.5
